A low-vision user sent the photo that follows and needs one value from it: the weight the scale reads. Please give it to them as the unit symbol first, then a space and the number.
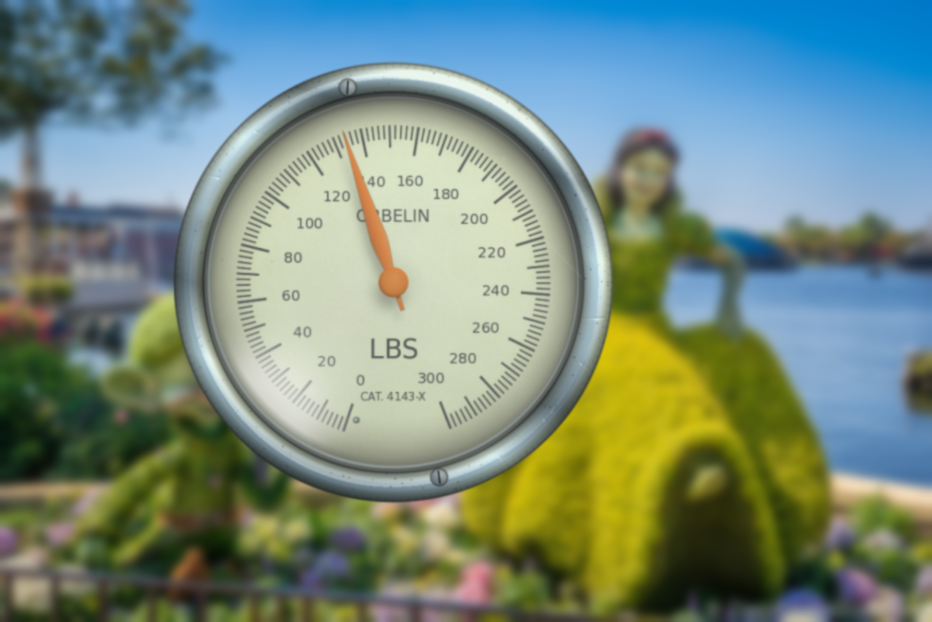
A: lb 134
